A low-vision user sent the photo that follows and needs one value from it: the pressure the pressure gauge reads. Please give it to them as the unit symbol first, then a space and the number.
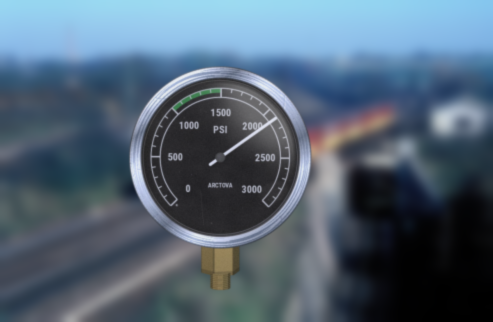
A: psi 2100
